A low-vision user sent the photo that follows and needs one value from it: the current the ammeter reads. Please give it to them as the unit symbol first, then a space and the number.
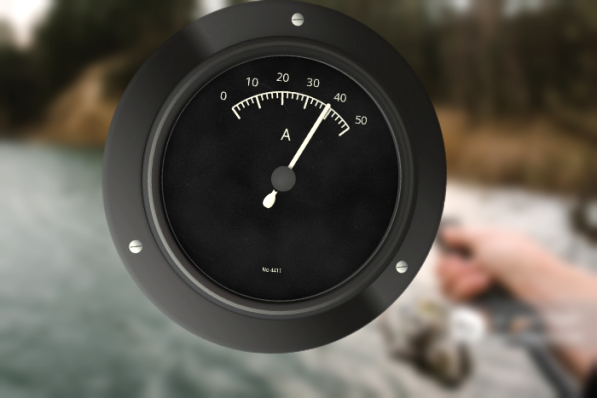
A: A 38
